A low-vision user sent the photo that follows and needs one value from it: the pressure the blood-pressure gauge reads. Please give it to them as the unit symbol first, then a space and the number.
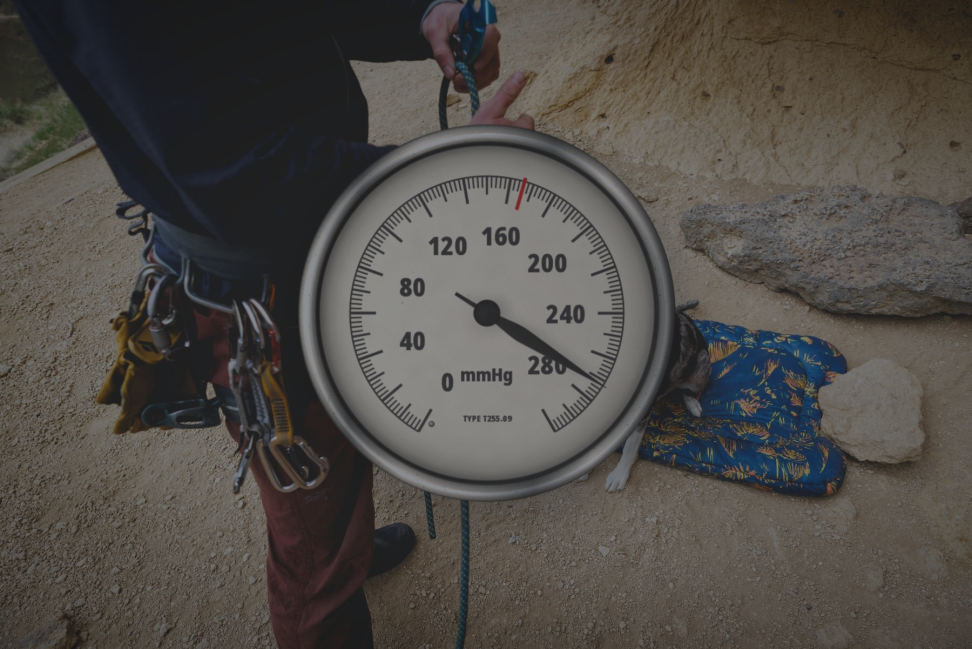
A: mmHg 272
